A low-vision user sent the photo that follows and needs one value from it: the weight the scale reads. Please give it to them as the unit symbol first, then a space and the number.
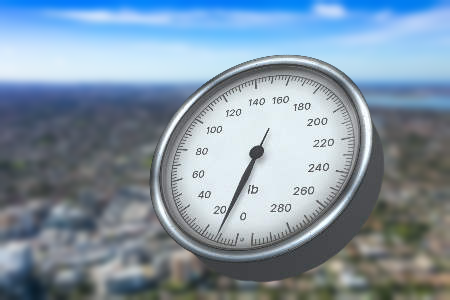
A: lb 10
